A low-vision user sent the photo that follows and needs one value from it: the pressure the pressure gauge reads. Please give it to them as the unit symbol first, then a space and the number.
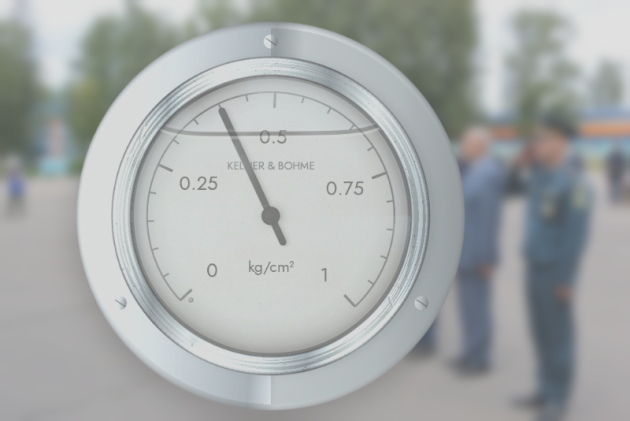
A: kg/cm² 0.4
